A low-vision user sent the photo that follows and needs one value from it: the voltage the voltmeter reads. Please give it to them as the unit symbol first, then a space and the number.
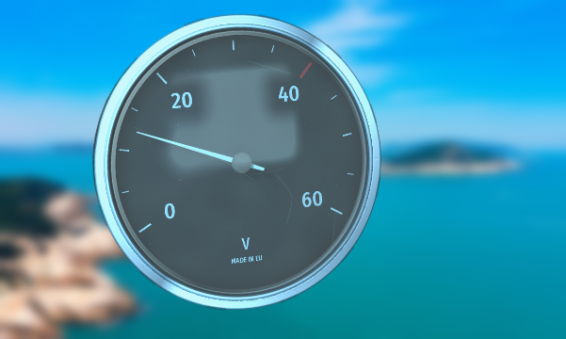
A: V 12.5
